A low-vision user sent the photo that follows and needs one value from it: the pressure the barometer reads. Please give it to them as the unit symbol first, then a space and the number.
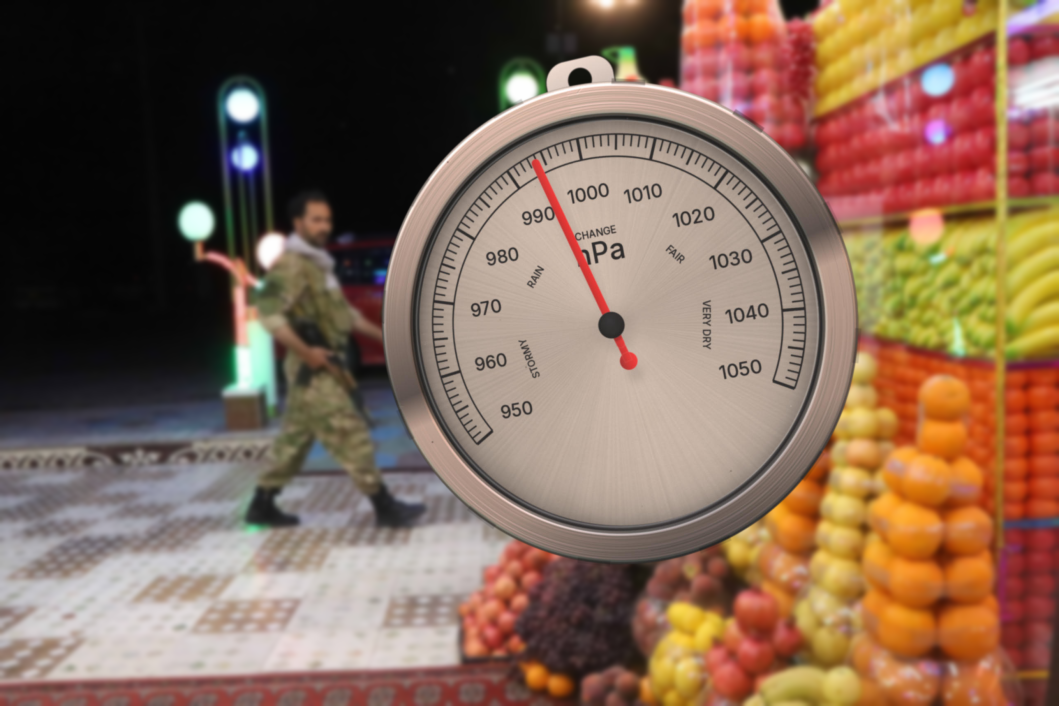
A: hPa 994
